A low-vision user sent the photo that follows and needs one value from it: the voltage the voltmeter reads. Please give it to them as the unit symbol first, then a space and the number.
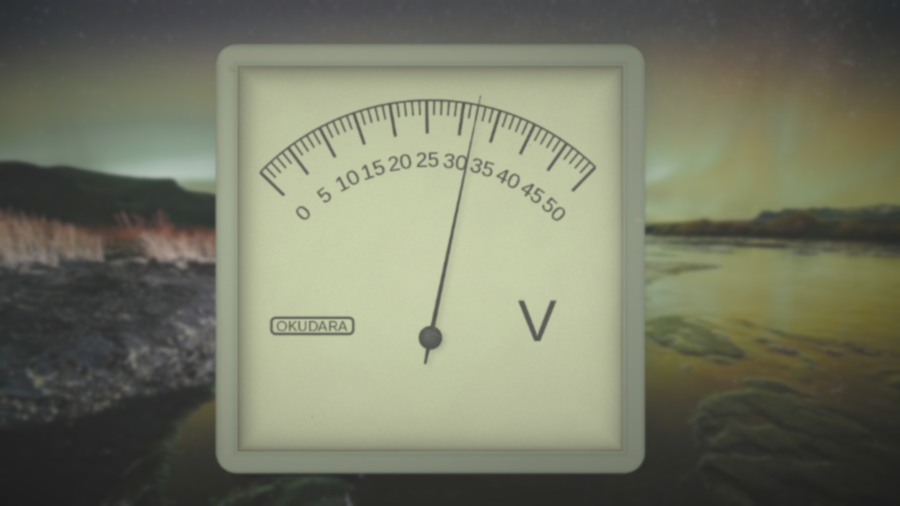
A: V 32
